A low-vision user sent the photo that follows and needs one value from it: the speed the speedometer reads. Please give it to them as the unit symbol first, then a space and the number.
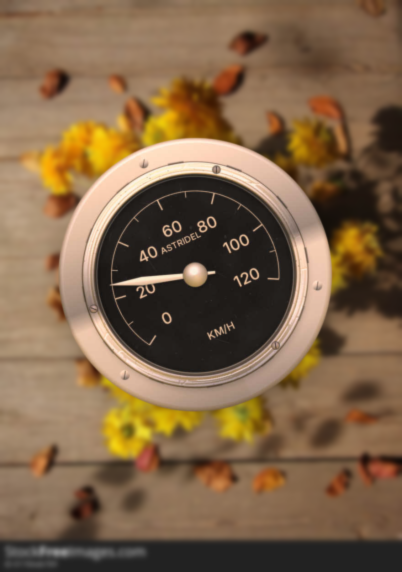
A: km/h 25
